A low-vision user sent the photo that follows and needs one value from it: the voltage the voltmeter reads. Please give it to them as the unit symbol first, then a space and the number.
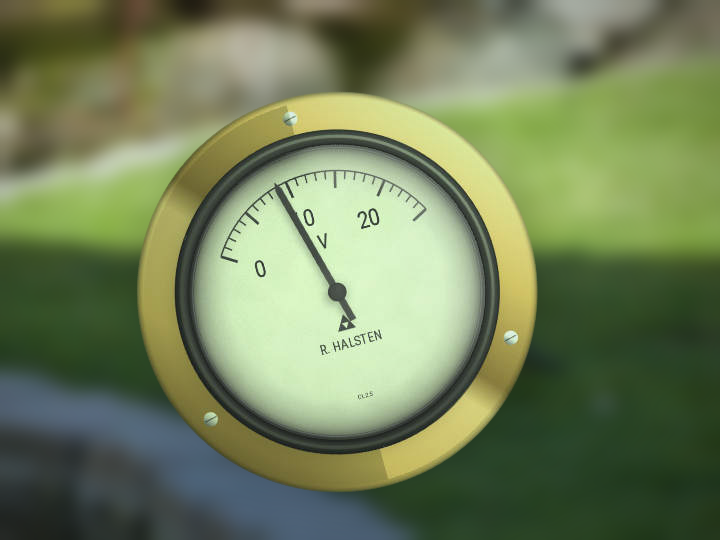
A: V 9
